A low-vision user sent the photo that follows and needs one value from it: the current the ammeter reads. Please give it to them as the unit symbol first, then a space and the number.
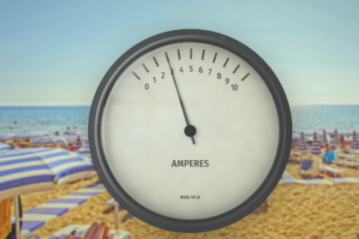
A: A 3
